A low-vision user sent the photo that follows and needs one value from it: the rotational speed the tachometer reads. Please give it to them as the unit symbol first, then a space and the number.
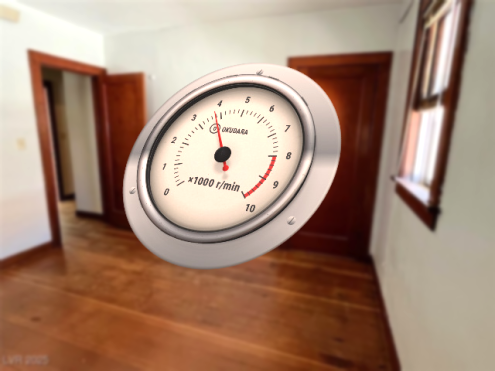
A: rpm 3800
